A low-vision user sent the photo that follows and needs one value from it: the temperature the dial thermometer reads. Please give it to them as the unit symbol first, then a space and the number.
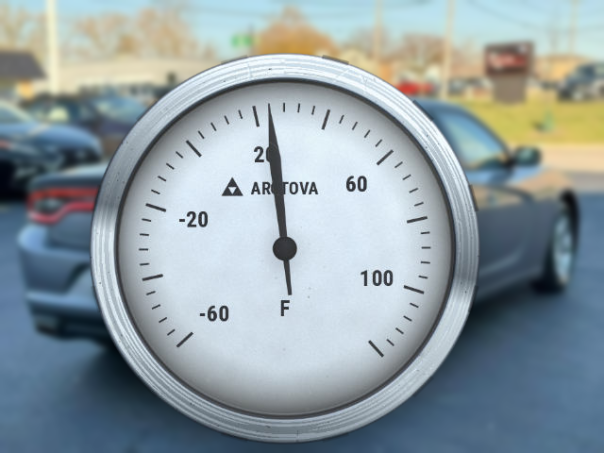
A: °F 24
